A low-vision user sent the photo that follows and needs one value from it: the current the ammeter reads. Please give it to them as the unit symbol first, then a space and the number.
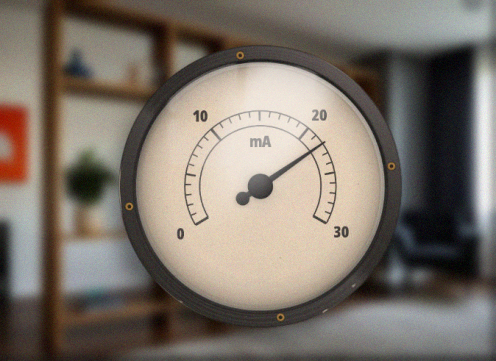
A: mA 22
